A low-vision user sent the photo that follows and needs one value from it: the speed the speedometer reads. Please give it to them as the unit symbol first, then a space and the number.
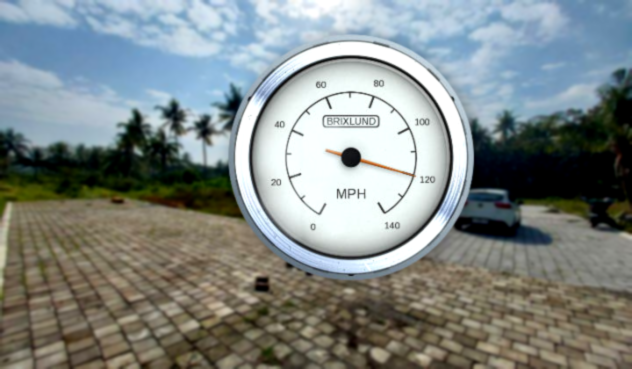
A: mph 120
